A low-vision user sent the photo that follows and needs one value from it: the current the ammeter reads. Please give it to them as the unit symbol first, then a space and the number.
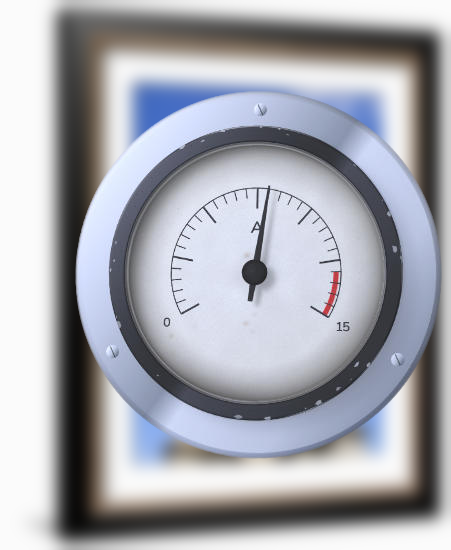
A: A 8
